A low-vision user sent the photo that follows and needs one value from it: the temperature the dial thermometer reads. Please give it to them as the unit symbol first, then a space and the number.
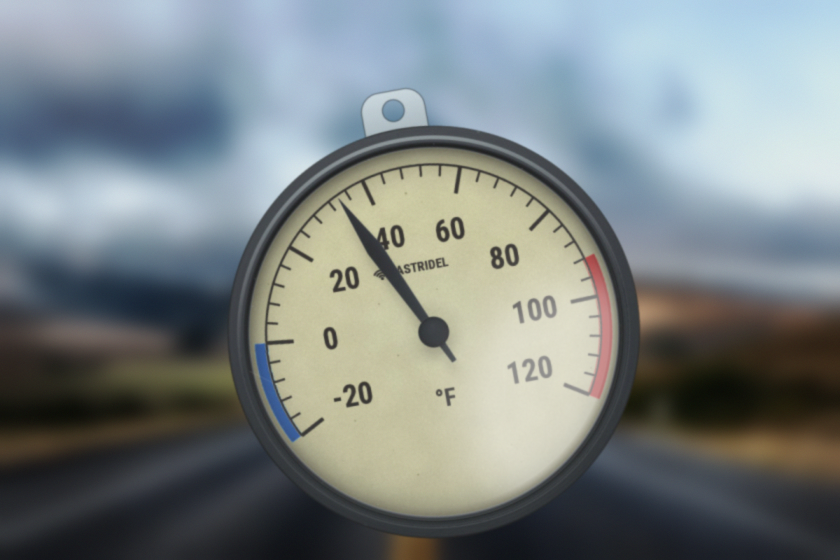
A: °F 34
